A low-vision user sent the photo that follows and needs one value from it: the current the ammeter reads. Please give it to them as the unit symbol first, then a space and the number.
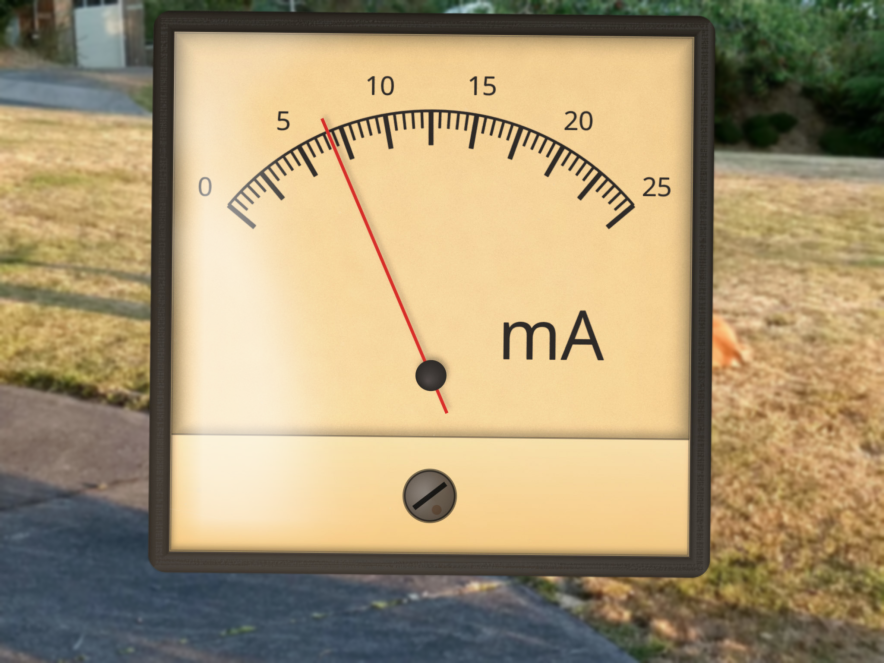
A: mA 6.75
